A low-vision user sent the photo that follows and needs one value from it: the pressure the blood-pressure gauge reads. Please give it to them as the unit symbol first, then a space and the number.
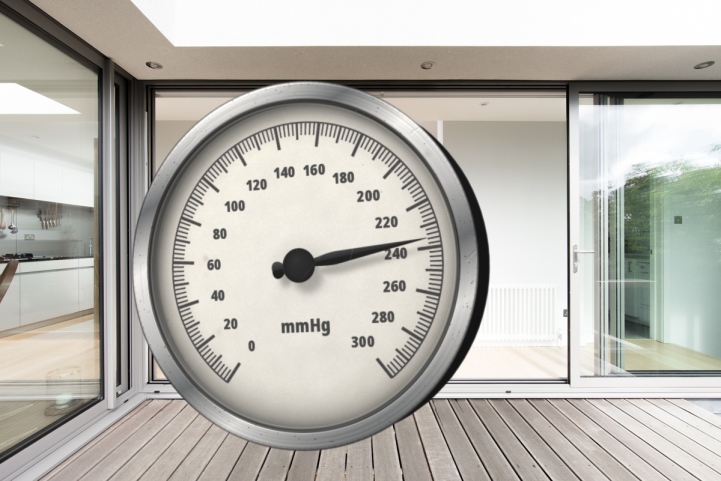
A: mmHg 236
